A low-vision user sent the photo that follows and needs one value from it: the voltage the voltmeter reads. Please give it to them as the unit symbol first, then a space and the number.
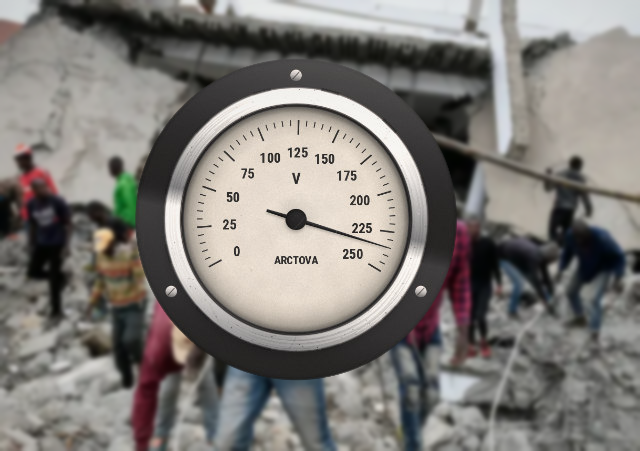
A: V 235
